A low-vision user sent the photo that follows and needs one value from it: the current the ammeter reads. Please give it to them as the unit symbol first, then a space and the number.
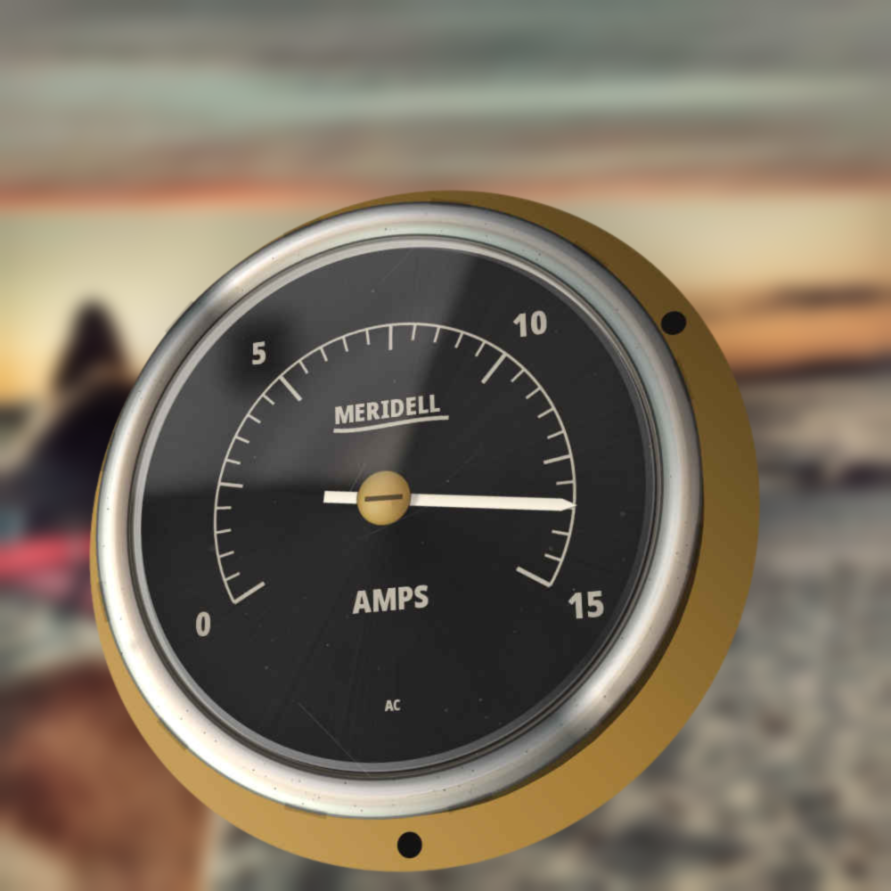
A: A 13.5
